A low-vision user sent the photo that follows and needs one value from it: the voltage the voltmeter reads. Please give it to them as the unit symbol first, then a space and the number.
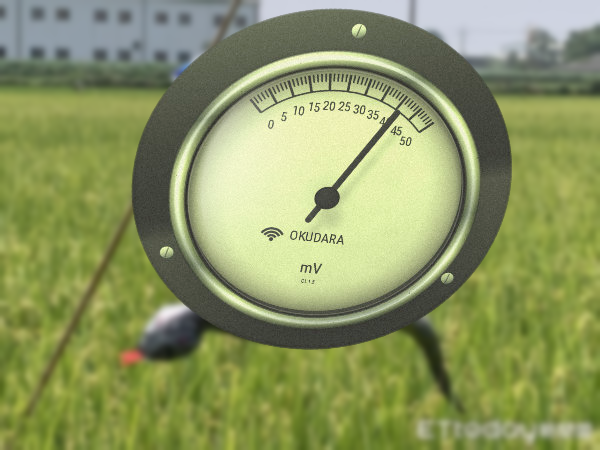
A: mV 40
